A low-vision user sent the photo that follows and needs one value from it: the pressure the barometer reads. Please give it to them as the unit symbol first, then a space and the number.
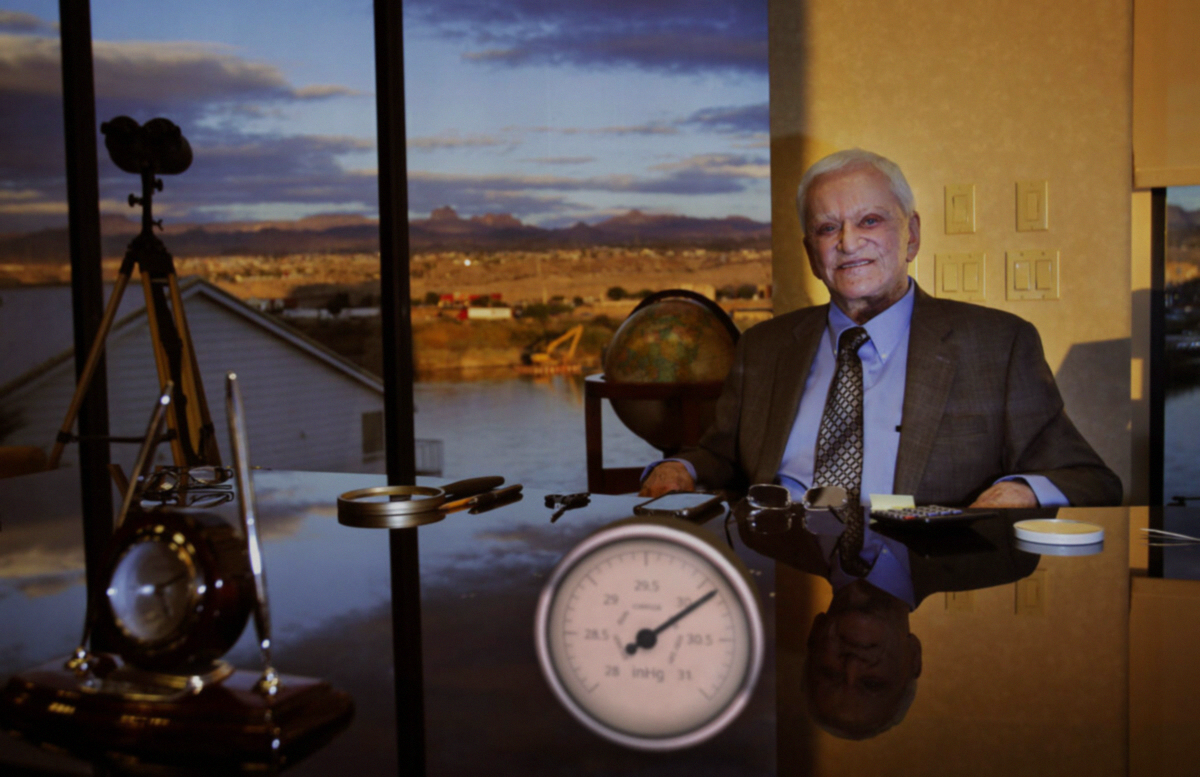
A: inHg 30.1
